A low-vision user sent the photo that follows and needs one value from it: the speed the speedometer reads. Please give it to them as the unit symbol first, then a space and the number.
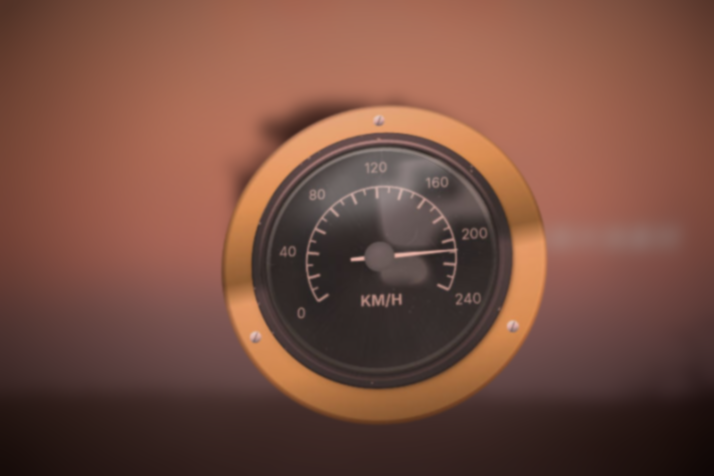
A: km/h 210
